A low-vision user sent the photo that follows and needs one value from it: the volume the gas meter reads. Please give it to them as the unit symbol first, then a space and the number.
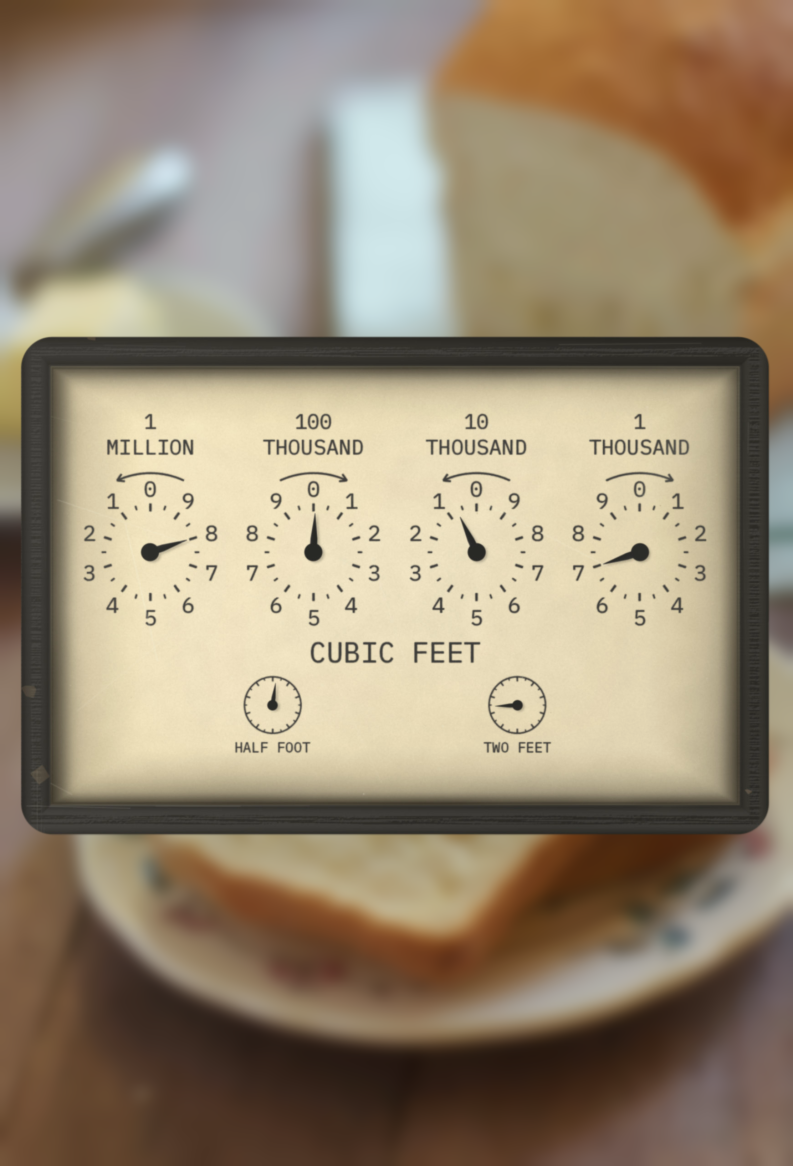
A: ft³ 800700
